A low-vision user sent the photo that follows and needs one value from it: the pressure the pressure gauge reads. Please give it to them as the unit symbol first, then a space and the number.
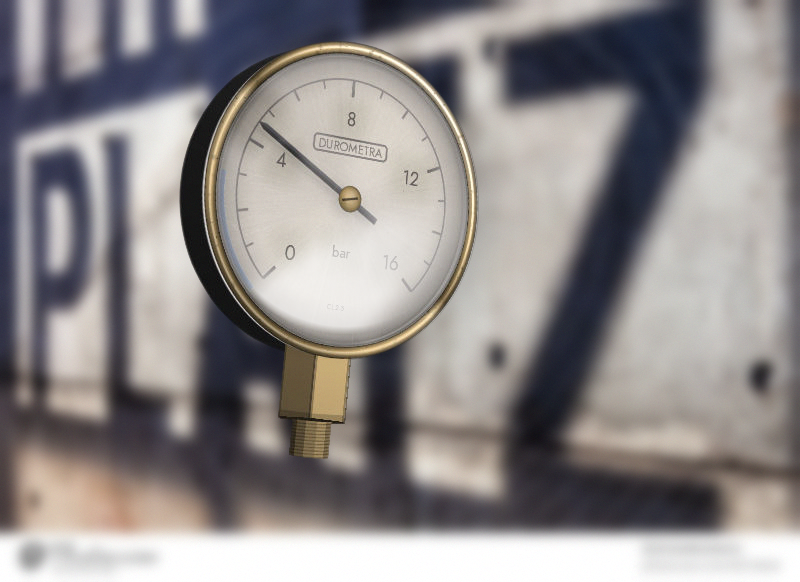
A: bar 4.5
